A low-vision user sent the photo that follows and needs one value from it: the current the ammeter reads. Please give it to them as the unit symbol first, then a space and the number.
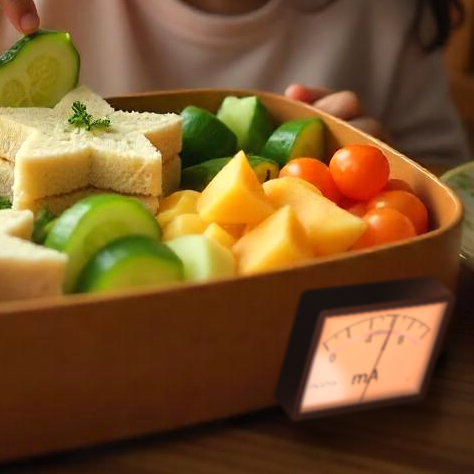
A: mA 6
